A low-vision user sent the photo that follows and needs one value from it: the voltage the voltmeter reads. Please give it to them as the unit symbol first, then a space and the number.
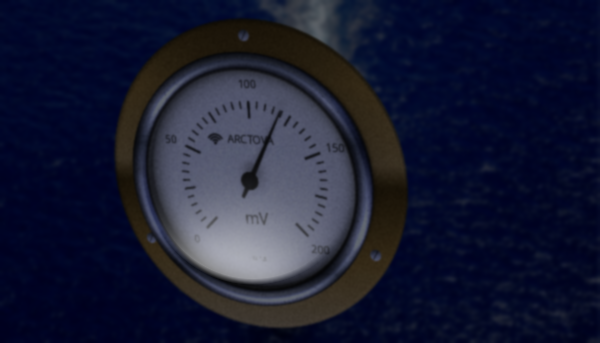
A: mV 120
